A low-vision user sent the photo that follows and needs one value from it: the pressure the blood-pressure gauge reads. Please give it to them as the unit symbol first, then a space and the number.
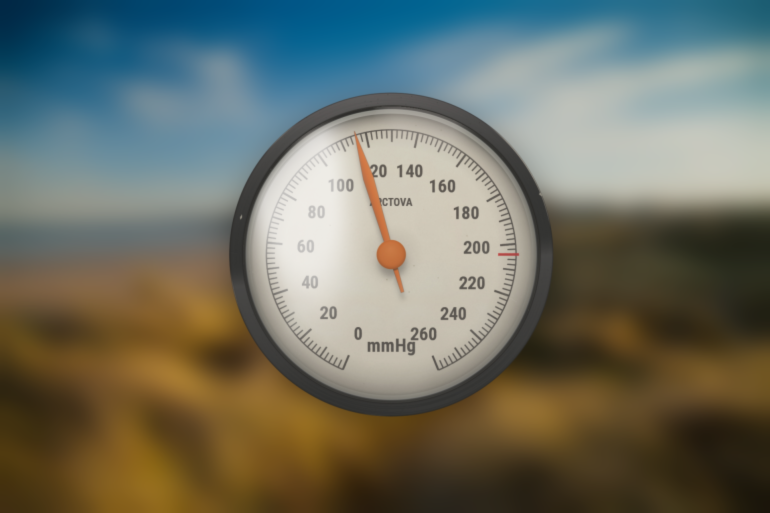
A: mmHg 116
